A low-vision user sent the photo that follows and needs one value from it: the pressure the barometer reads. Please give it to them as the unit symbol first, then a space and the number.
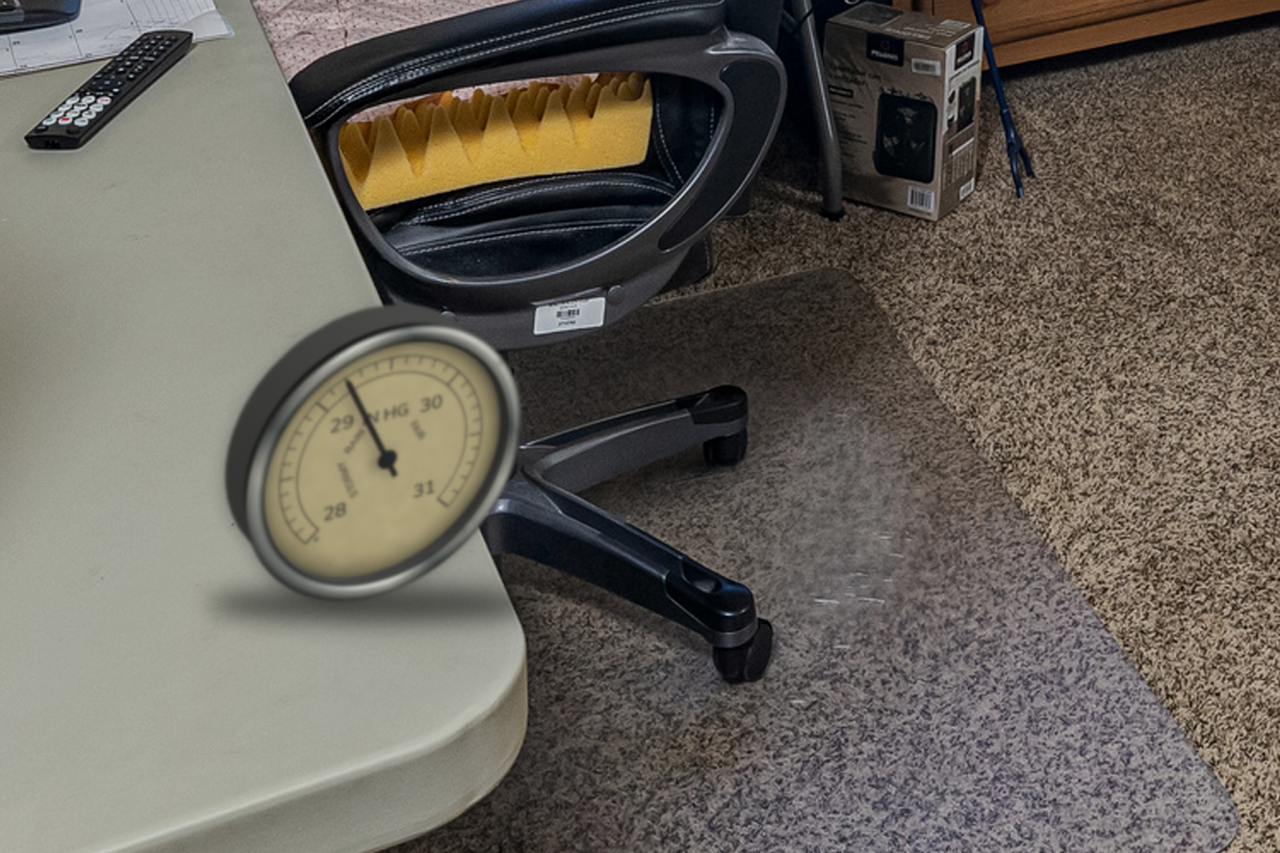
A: inHg 29.2
